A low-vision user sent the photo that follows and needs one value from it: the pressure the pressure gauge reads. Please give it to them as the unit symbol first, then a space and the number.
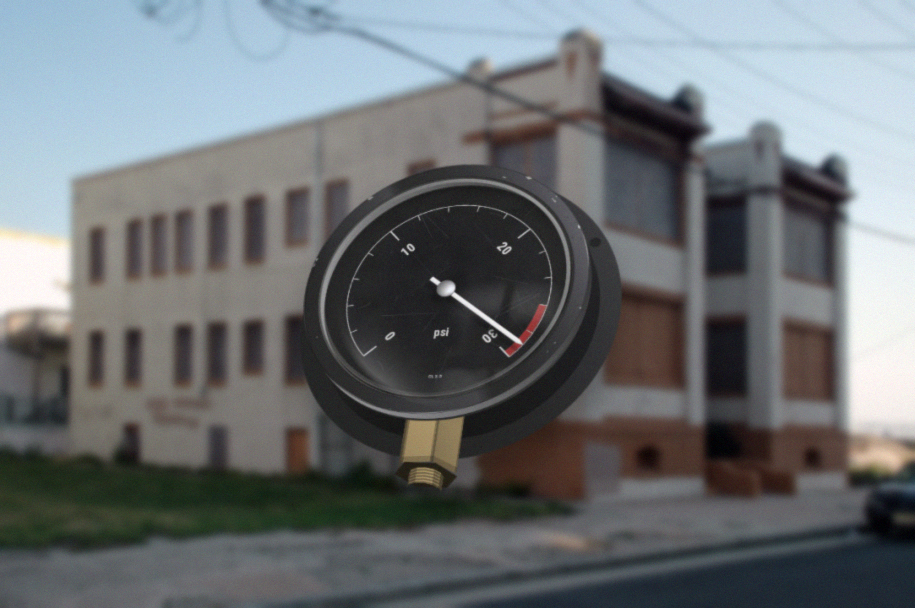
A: psi 29
